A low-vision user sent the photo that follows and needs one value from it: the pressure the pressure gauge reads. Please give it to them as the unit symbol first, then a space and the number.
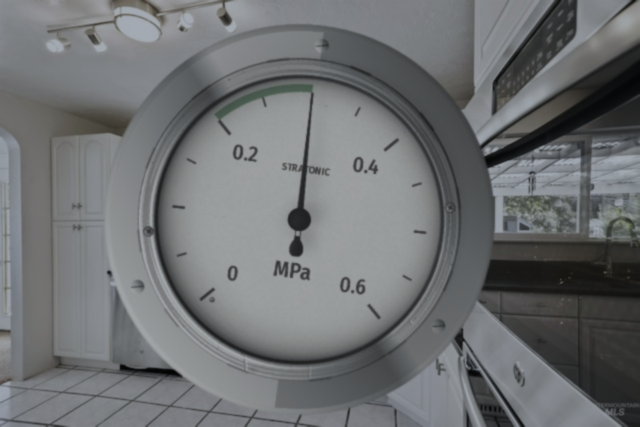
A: MPa 0.3
